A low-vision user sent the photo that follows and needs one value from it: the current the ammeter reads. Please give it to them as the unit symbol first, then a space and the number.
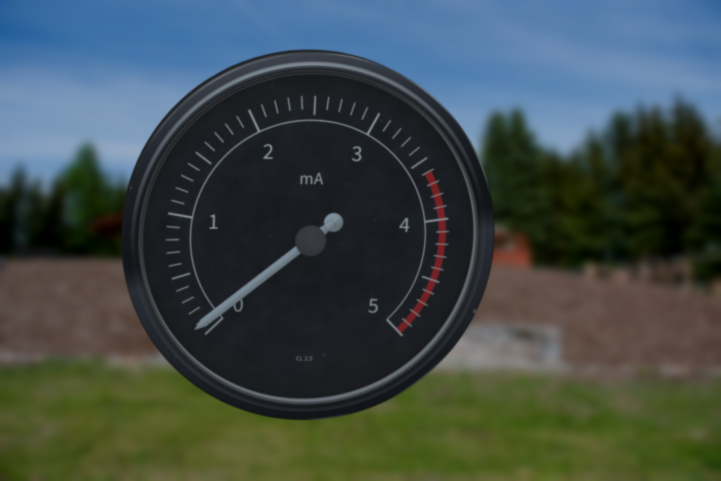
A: mA 0.1
